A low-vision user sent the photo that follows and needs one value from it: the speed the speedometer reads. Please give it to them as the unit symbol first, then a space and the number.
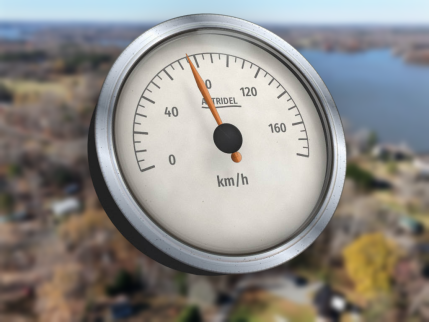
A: km/h 75
